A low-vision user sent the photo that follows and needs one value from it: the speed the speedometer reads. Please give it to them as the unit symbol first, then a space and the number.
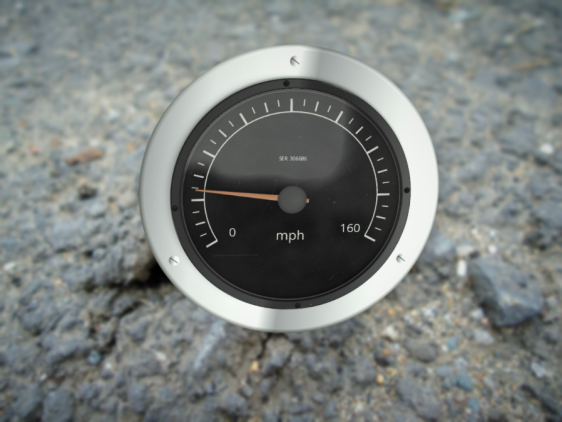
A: mph 25
